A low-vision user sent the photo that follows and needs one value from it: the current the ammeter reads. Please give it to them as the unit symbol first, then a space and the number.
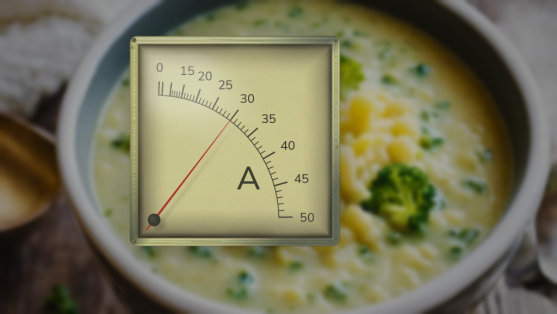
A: A 30
